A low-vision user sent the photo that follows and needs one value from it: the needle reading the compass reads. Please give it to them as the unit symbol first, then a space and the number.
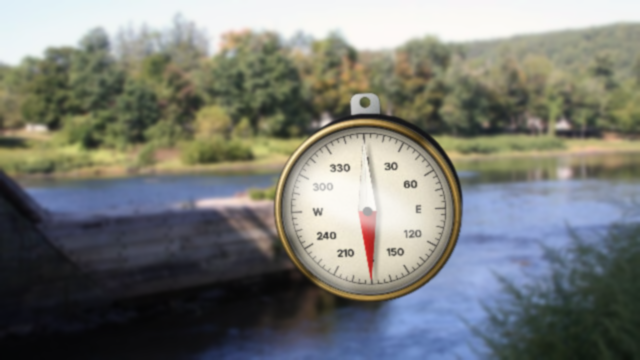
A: ° 180
